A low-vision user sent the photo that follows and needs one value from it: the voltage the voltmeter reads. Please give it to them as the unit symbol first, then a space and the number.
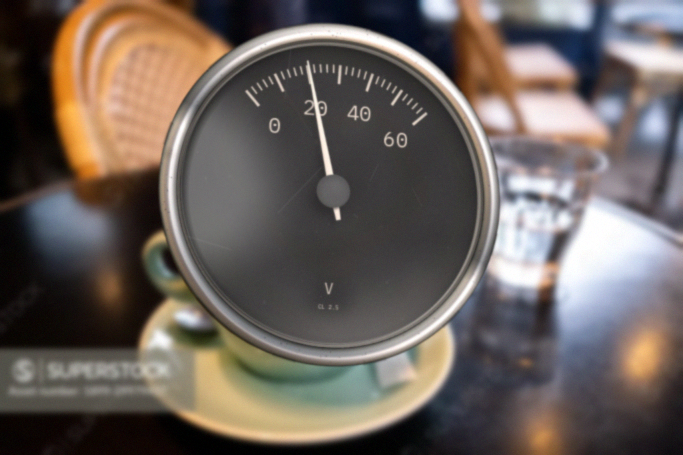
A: V 20
